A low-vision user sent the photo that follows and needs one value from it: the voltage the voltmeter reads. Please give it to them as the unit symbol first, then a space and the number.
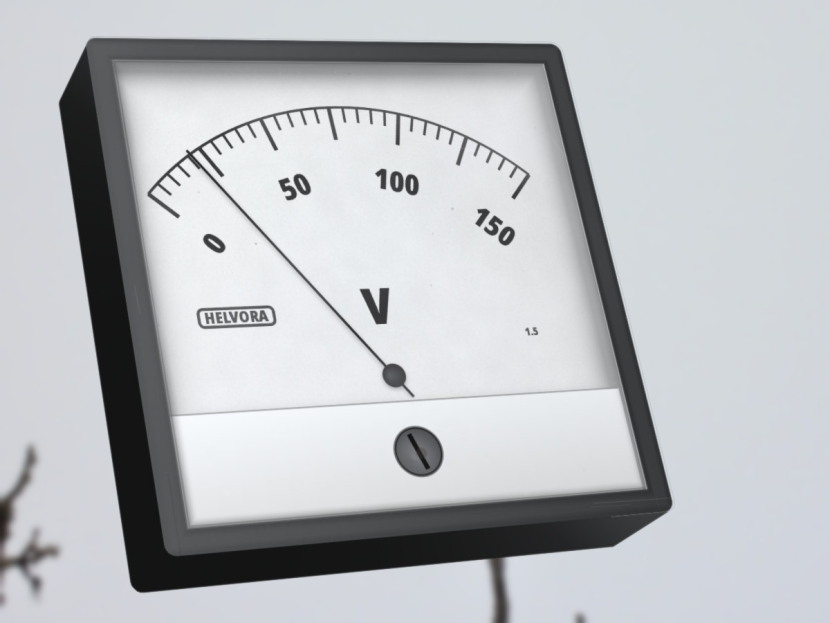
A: V 20
